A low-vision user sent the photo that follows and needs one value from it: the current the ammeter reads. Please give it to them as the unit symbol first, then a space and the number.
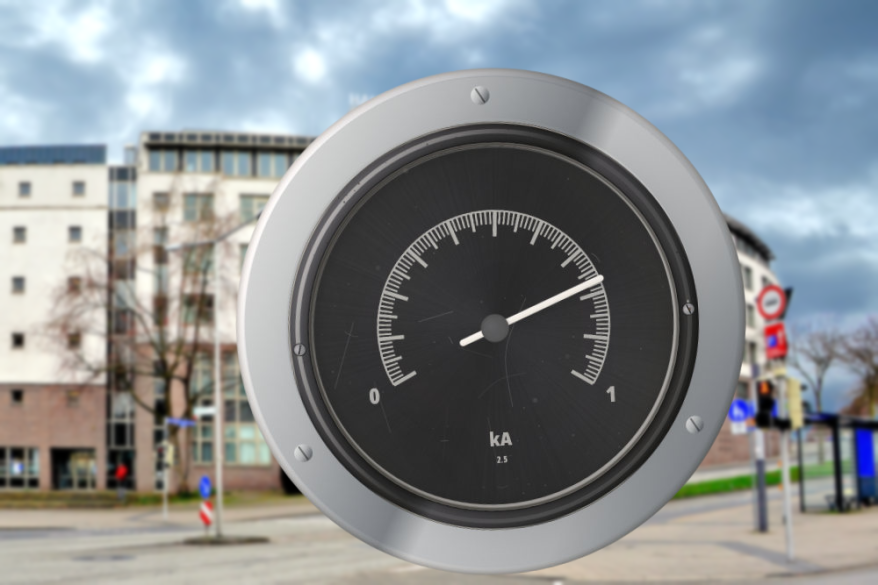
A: kA 0.77
